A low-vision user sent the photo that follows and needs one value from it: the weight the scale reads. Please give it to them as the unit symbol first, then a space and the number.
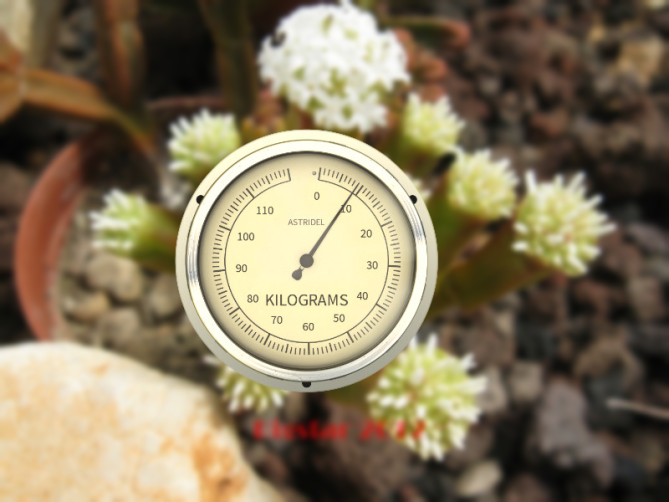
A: kg 9
